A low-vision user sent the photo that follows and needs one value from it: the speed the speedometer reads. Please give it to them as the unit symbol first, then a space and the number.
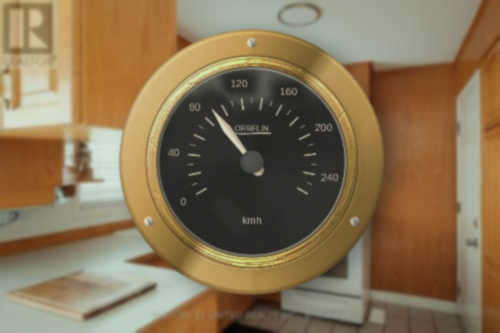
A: km/h 90
